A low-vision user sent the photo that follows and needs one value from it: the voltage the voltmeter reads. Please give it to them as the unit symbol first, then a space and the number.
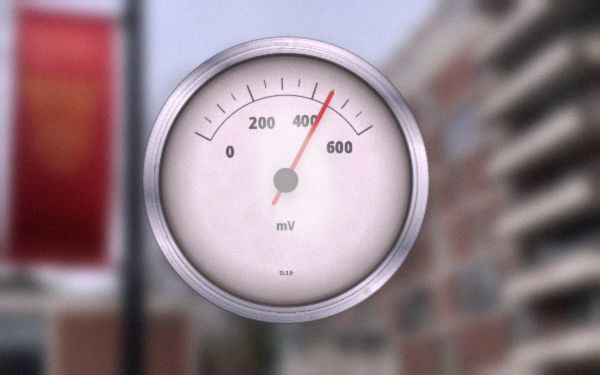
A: mV 450
